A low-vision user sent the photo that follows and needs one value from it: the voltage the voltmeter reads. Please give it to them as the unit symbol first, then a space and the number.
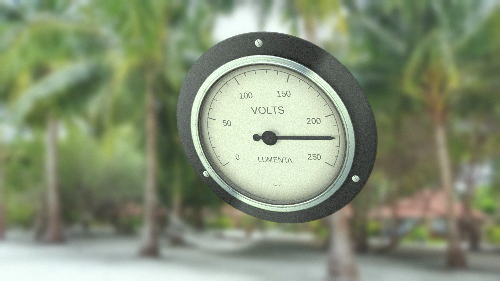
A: V 220
